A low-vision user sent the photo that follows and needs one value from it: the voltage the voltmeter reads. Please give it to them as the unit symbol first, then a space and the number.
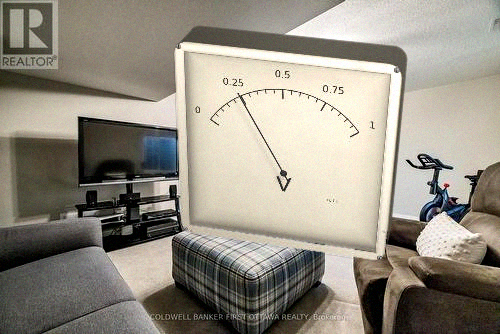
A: V 0.25
